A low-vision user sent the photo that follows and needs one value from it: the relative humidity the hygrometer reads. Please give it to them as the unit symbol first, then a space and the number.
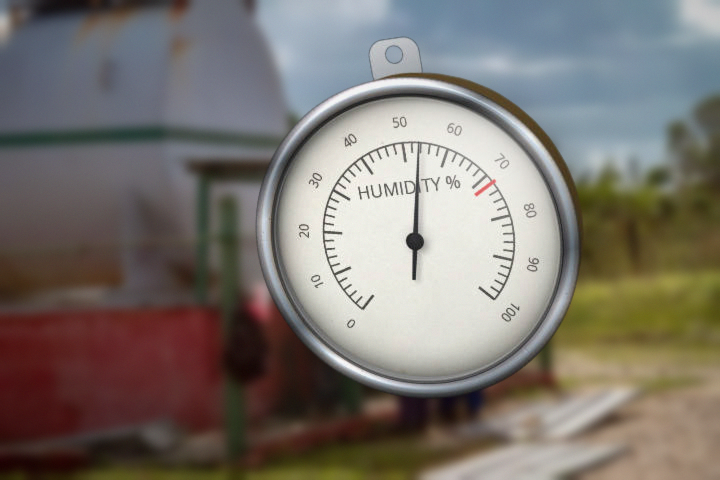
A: % 54
